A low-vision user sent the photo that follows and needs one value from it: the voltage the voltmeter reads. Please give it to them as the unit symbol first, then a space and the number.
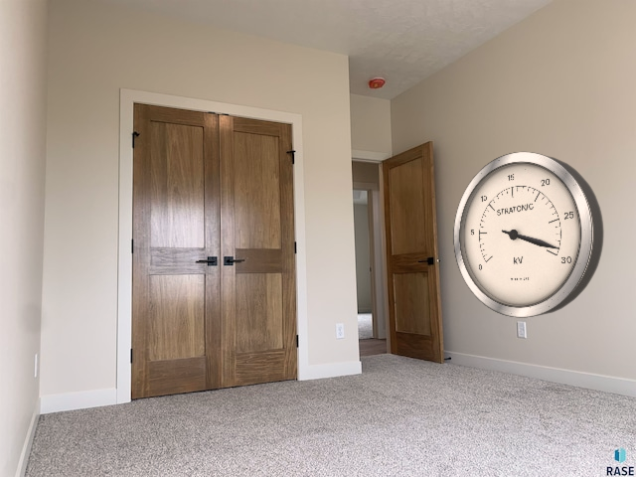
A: kV 29
